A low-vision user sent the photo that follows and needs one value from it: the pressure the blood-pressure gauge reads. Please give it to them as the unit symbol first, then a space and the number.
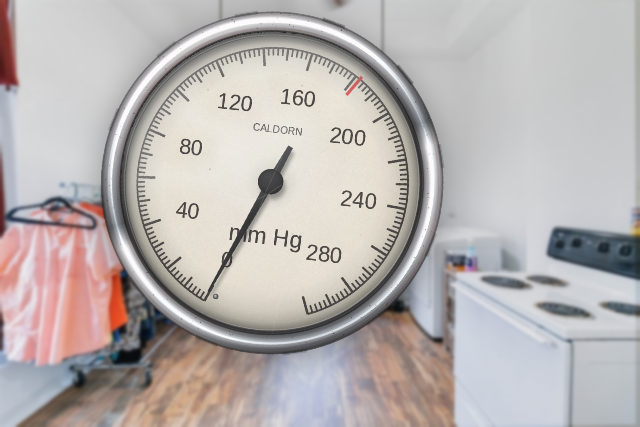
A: mmHg 0
